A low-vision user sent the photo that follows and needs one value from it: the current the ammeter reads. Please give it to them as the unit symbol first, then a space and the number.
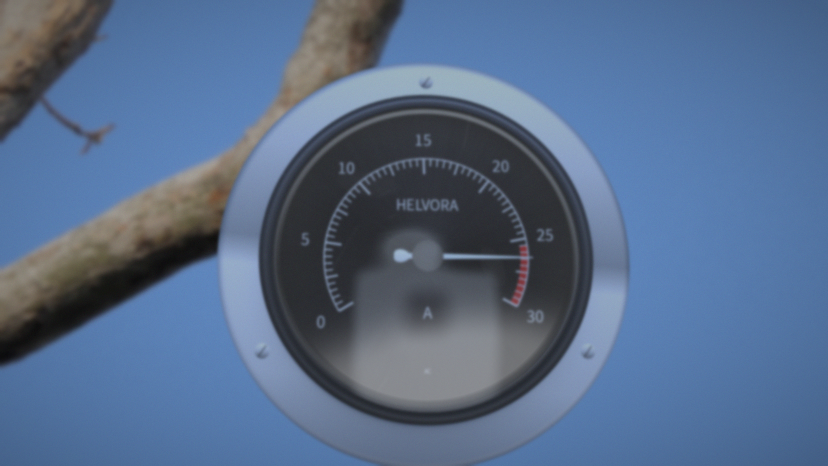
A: A 26.5
